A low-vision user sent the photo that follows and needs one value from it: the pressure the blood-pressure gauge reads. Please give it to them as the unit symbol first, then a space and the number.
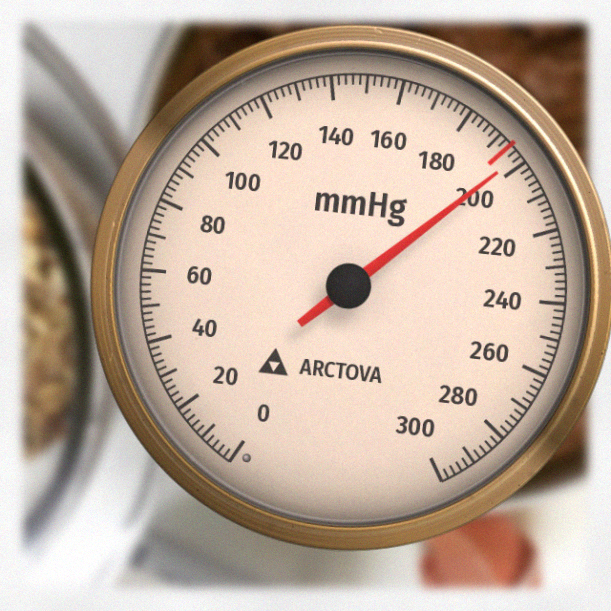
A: mmHg 198
